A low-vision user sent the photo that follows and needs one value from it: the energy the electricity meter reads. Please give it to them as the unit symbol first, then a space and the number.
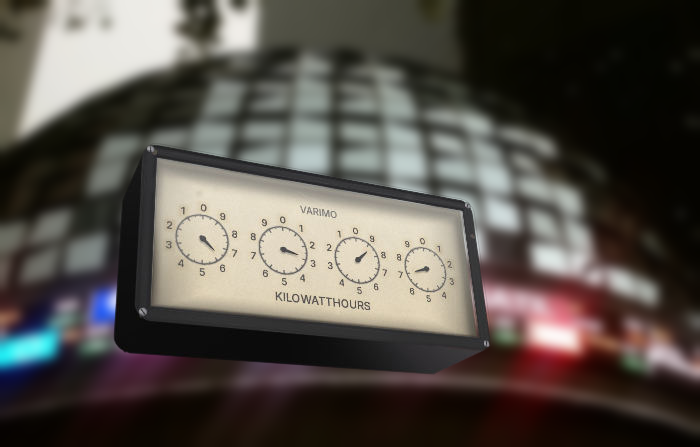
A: kWh 6287
